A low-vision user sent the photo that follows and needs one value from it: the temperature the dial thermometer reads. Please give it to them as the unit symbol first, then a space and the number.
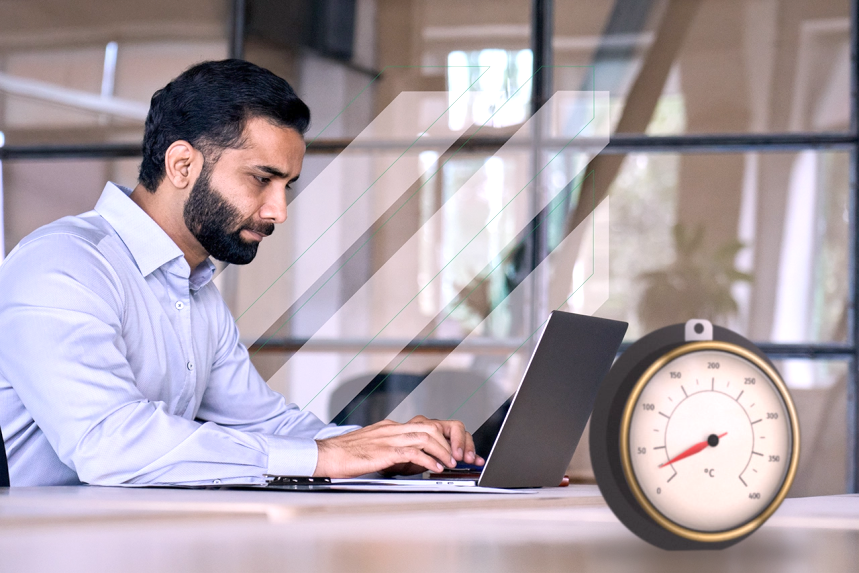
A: °C 25
